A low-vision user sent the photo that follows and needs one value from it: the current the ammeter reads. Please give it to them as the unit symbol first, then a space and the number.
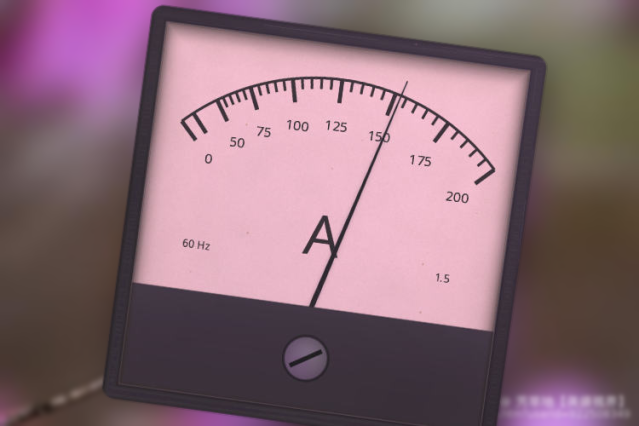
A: A 152.5
